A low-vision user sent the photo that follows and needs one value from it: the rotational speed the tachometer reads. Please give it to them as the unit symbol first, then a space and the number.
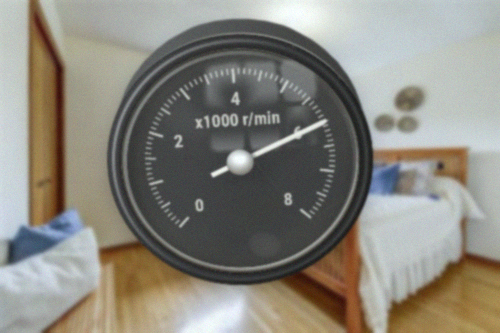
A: rpm 6000
